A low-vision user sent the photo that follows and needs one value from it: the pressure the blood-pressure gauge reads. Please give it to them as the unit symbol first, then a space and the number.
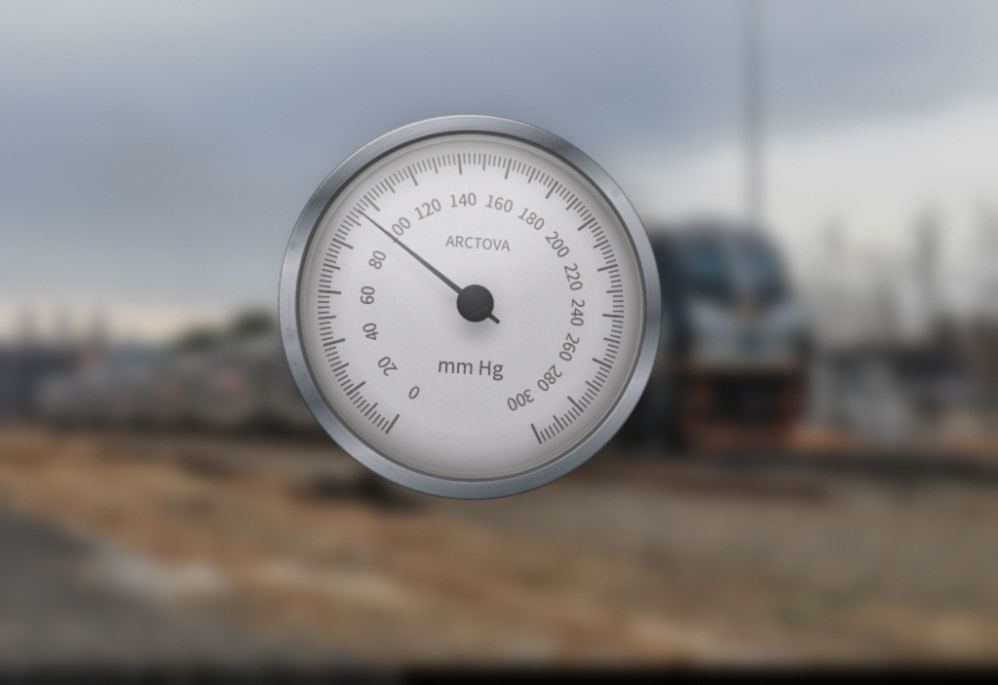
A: mmHg 94
